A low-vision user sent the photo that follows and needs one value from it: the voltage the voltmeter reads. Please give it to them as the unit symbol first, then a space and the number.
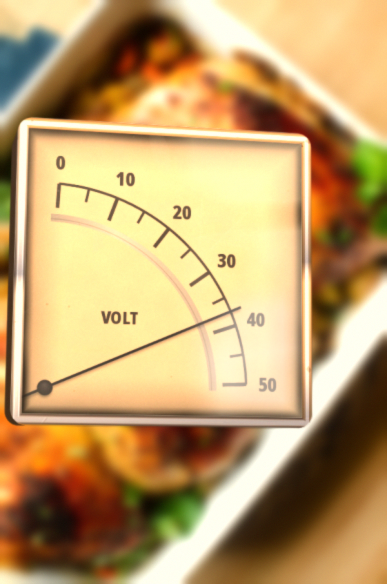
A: V 37.5
